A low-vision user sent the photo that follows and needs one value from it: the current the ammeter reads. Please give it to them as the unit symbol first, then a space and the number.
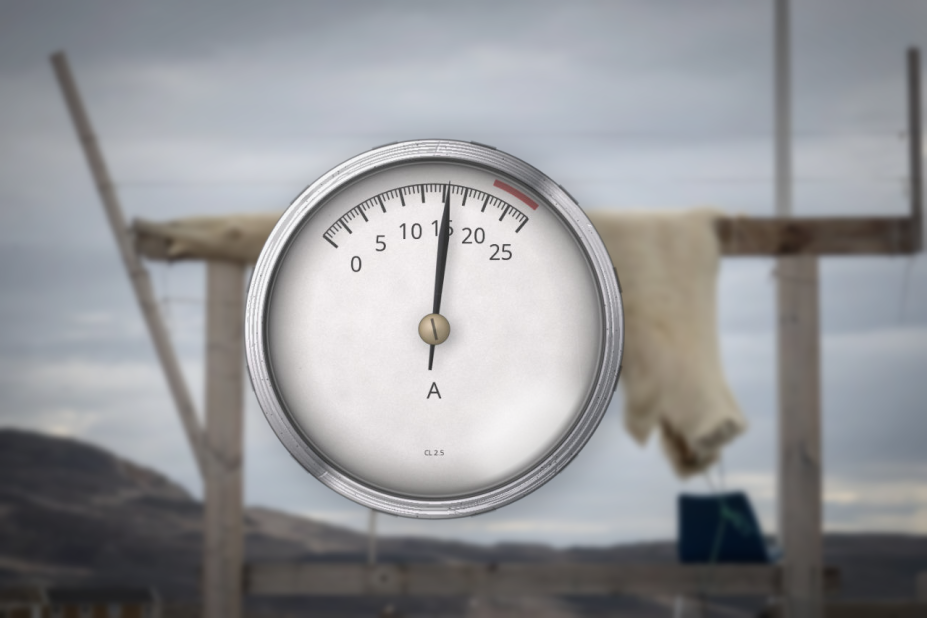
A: A 15.5
